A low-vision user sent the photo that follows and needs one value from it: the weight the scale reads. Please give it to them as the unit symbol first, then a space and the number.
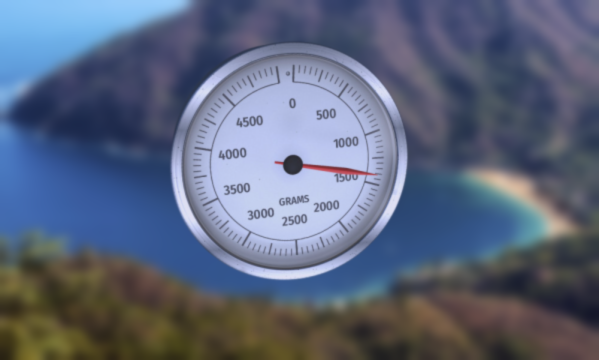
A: g 1400
